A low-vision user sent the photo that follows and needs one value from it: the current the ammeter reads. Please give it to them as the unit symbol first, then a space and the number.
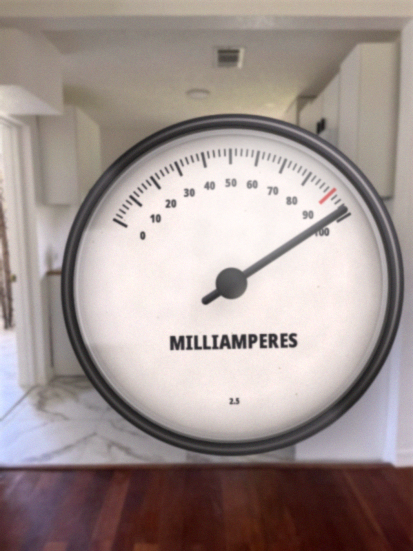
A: mA 98
